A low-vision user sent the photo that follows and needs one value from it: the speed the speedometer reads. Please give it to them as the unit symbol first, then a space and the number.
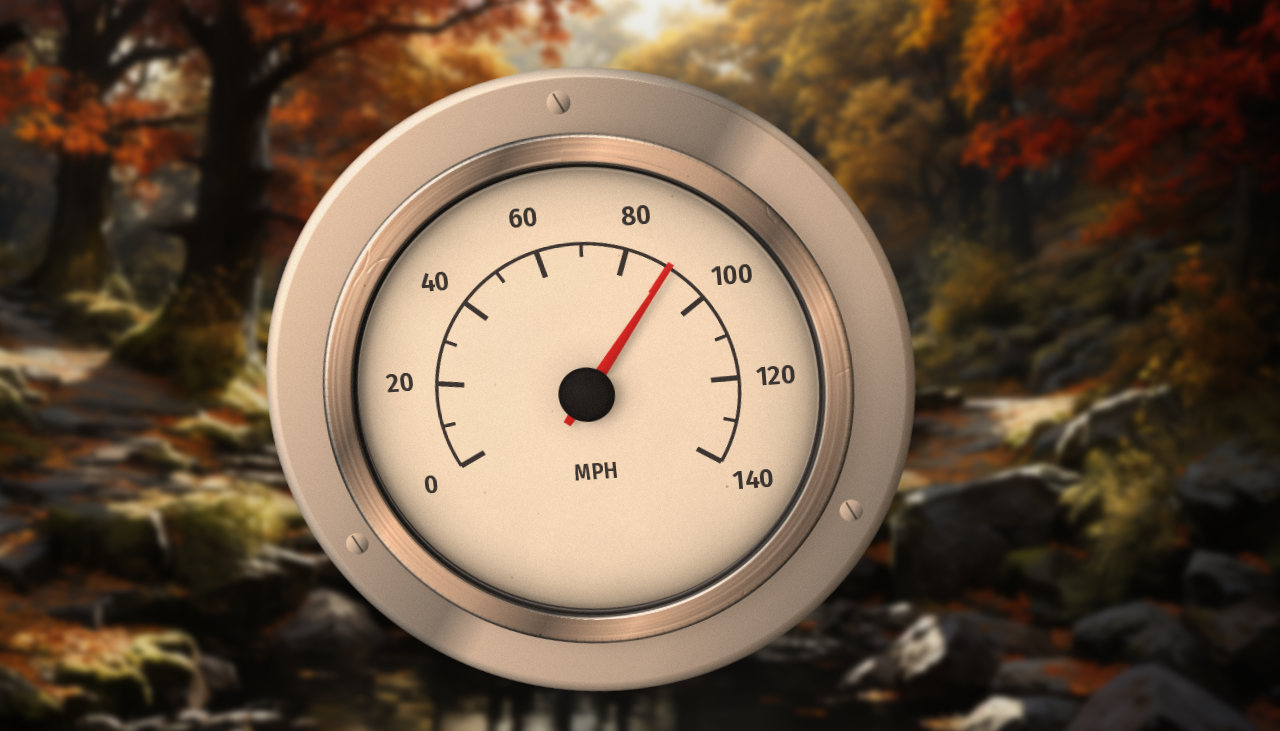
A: mph 90
